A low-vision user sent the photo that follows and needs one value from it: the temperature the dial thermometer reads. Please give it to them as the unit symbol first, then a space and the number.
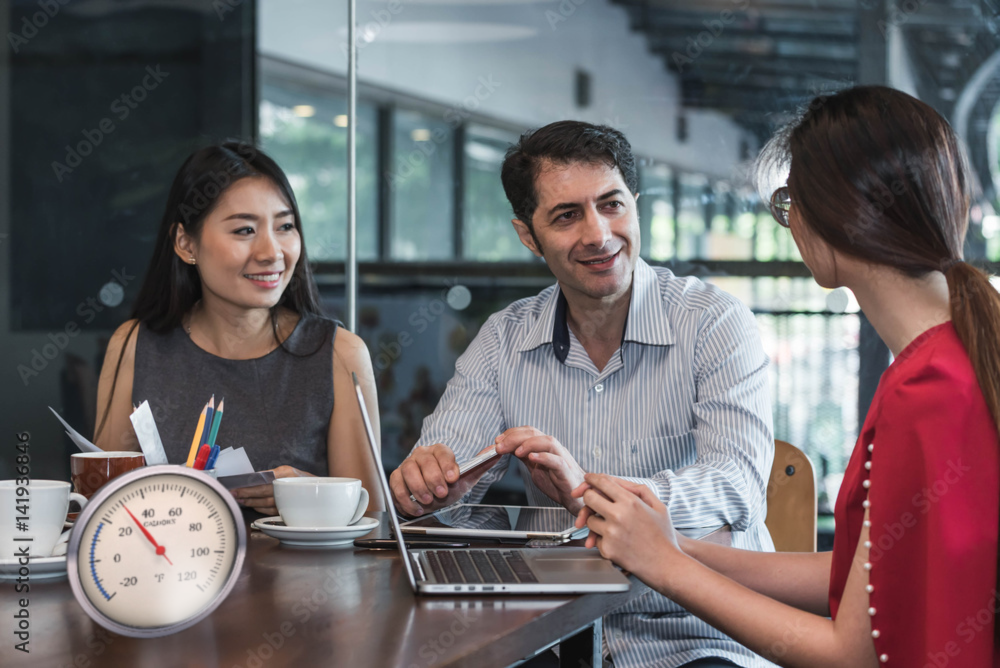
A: °F 30
